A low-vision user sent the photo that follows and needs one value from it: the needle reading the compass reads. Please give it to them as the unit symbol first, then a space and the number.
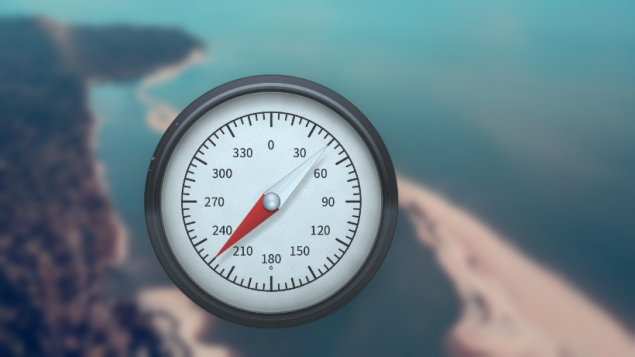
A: ° 225
